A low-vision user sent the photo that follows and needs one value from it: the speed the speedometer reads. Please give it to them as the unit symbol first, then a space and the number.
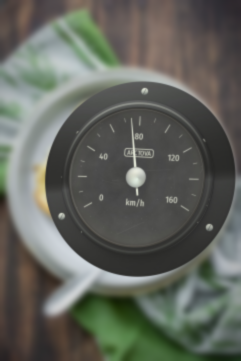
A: km/h 75
